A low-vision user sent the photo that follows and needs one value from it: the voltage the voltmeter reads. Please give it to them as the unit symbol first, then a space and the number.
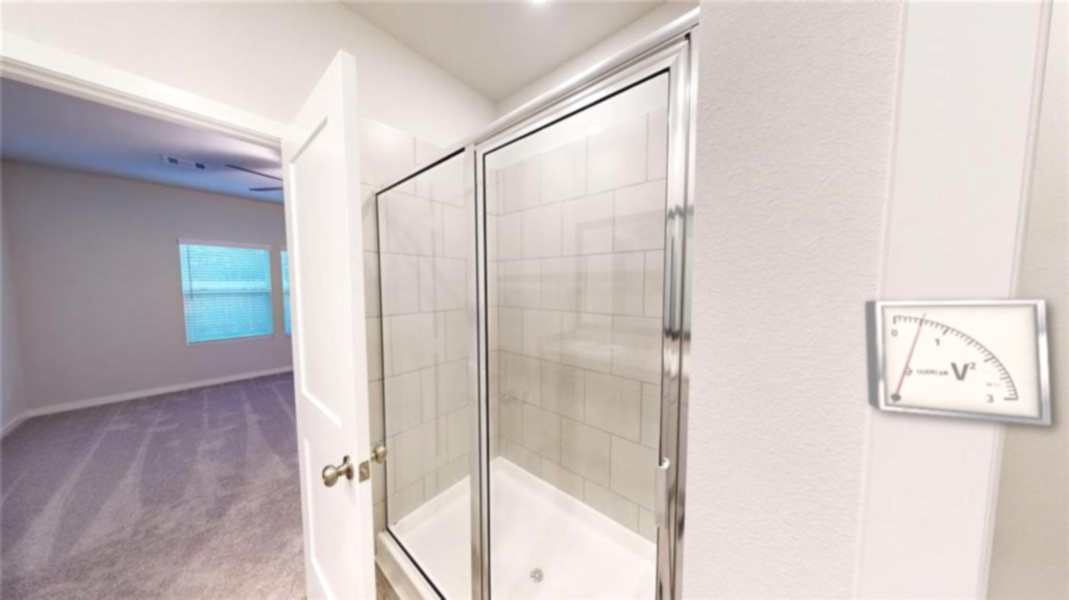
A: V 0.5
